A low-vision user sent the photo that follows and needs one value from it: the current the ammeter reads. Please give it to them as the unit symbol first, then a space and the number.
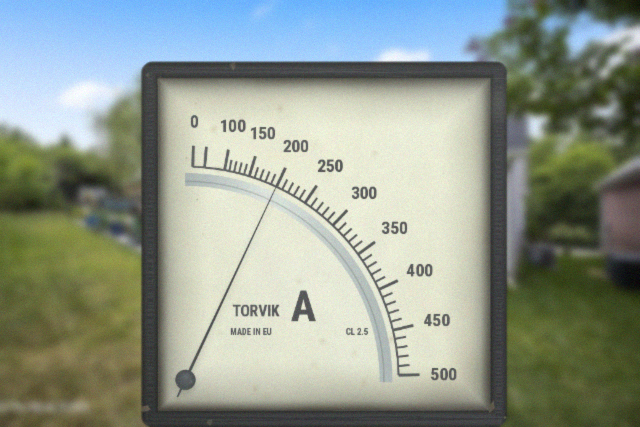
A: A 200
